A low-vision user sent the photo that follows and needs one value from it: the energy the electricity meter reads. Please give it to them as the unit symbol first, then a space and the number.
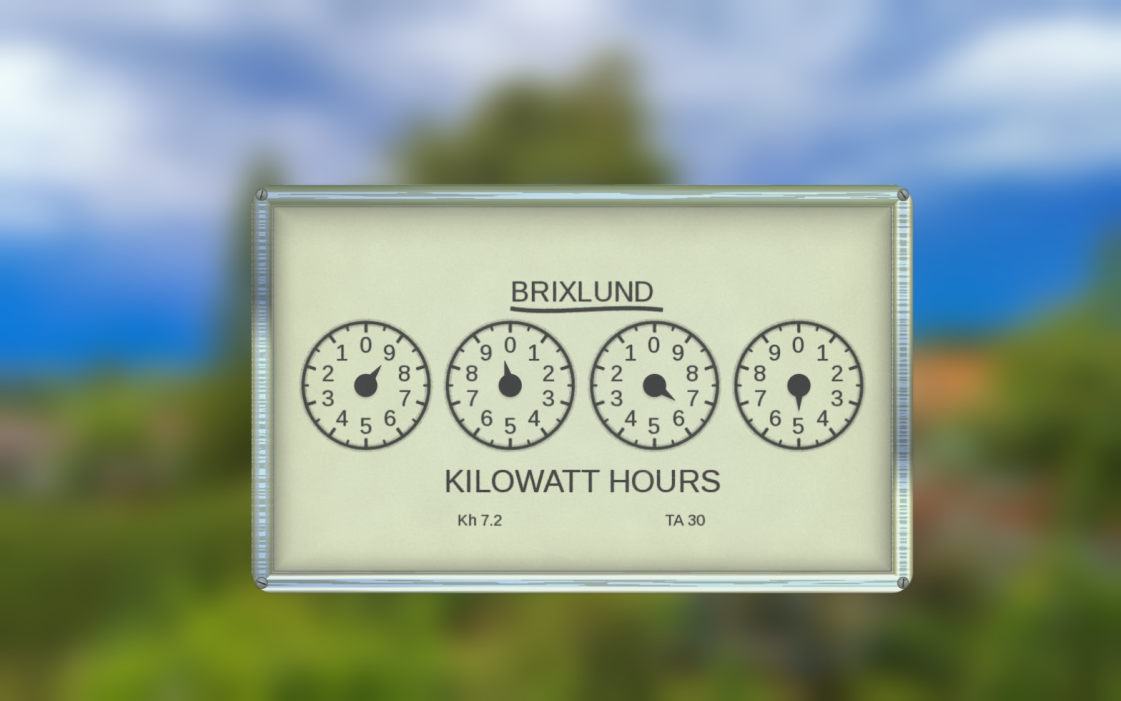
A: kWh 8965
